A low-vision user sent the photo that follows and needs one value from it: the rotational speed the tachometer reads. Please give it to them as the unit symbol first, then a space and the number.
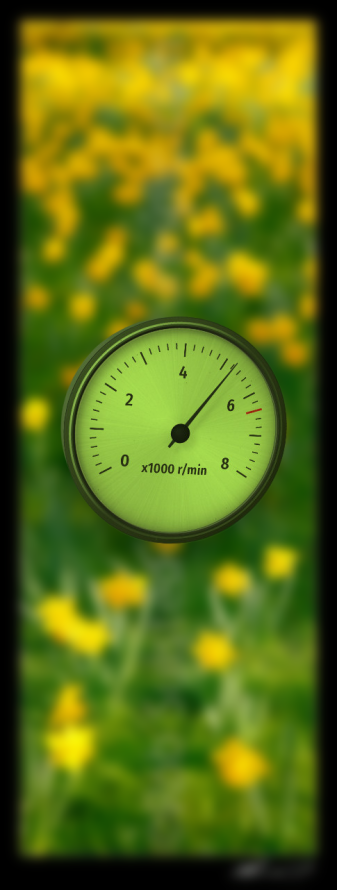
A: rpm 5200
